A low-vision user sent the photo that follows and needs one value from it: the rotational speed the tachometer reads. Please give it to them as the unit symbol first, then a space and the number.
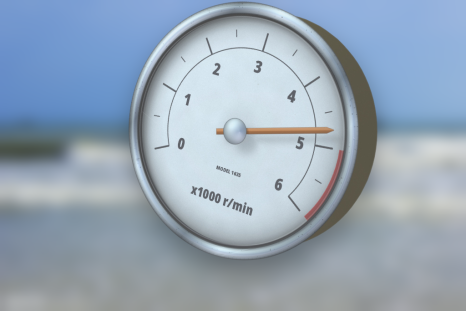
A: rpm 4750
